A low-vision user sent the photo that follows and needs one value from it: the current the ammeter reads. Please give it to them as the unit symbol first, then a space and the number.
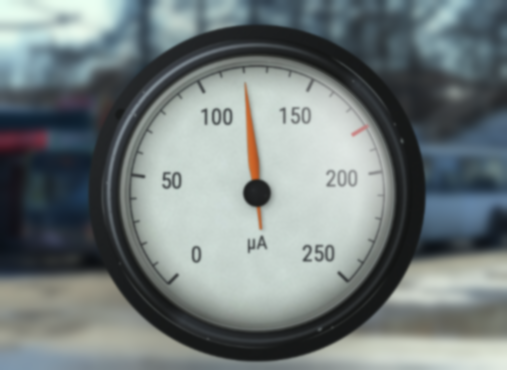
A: µA 120
